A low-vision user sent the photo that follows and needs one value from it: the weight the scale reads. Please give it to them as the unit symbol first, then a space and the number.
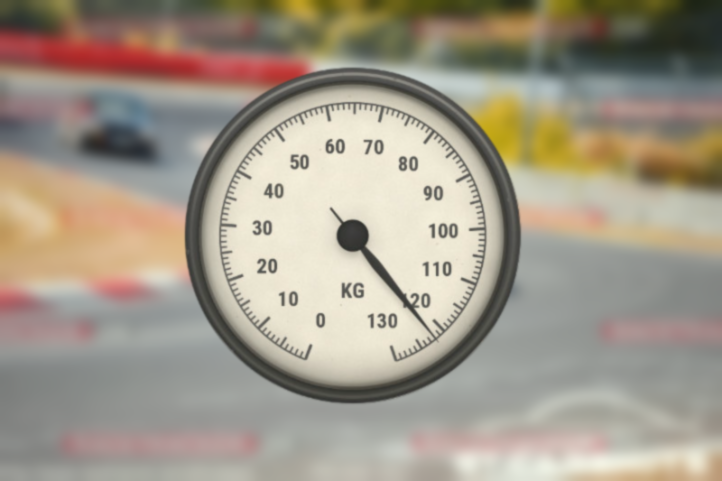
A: kg 122
